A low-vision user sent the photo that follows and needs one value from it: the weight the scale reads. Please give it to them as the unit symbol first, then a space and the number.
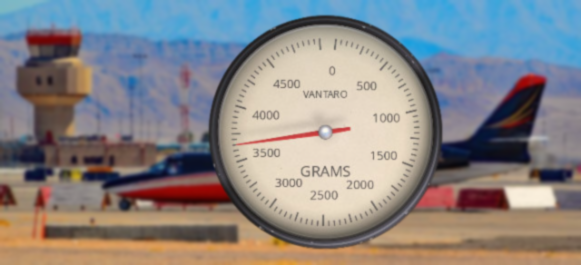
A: g 3650
